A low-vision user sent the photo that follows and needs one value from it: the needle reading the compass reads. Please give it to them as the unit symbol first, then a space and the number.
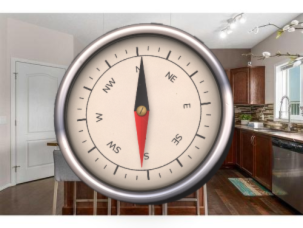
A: ° 185
